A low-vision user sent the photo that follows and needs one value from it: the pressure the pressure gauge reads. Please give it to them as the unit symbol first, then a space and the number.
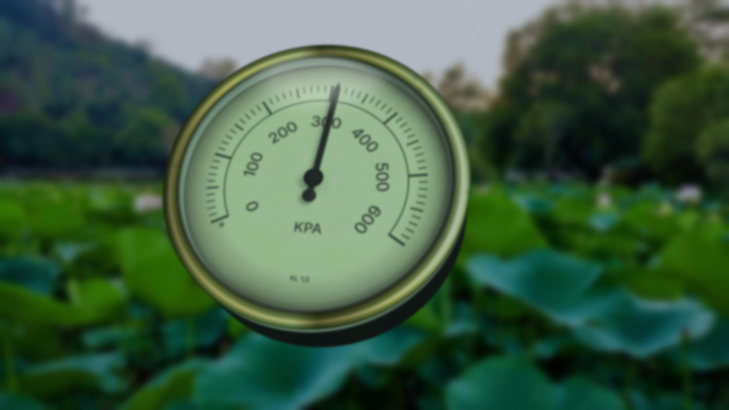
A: kPa 310
